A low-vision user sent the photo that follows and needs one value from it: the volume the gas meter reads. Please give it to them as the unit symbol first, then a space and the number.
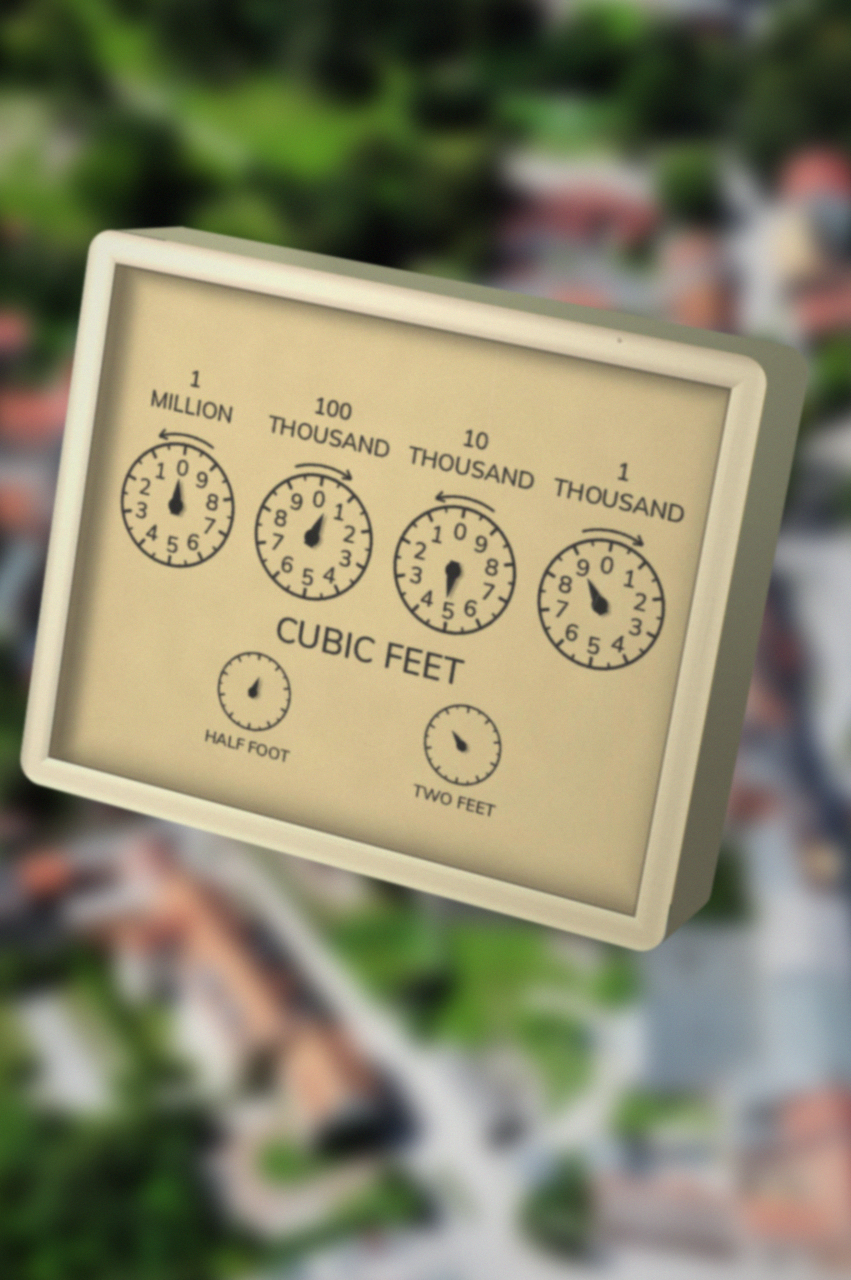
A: ft³ 4900
